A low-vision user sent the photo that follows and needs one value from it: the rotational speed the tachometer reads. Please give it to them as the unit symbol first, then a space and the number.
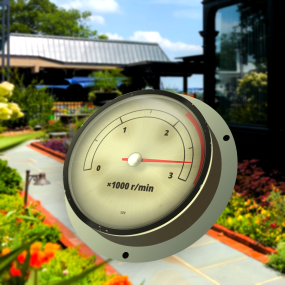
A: rpm 2750
